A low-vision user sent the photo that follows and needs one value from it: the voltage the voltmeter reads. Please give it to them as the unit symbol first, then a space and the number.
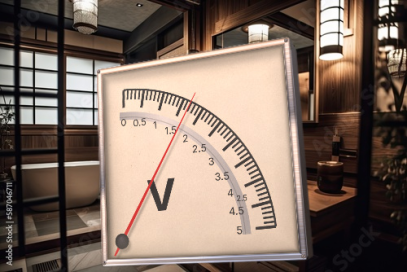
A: V 1.7
